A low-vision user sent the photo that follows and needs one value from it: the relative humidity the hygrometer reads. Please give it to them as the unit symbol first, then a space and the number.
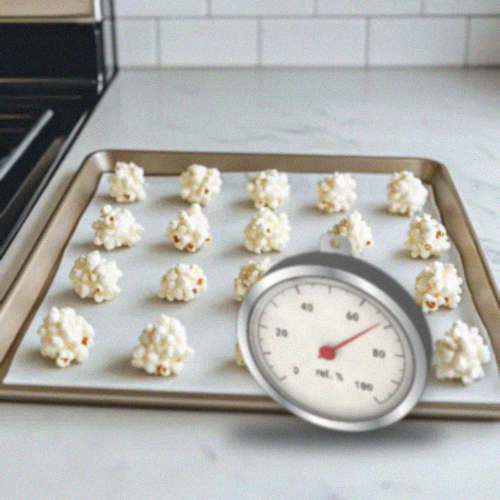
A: % 67.5
